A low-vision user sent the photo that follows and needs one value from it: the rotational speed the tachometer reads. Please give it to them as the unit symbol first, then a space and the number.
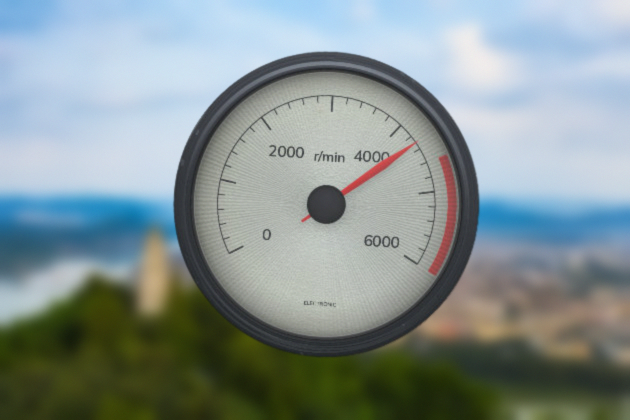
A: rpm 4300
